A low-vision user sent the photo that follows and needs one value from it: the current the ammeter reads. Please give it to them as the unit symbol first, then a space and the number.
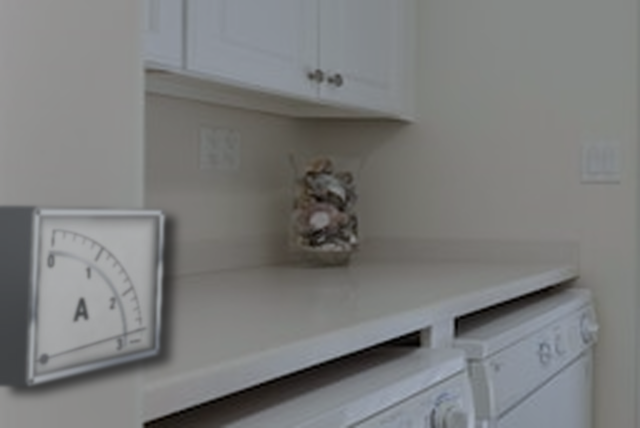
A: A 2.8
